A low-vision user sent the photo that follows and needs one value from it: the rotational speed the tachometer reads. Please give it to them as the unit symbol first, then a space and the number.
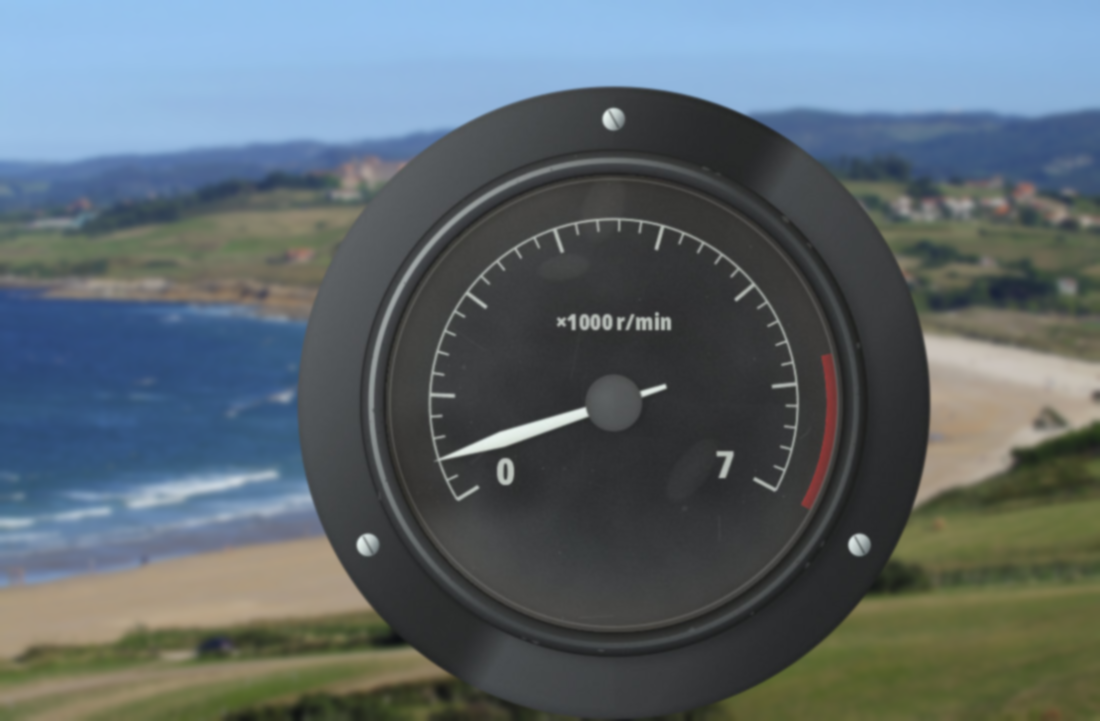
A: rpm 400
